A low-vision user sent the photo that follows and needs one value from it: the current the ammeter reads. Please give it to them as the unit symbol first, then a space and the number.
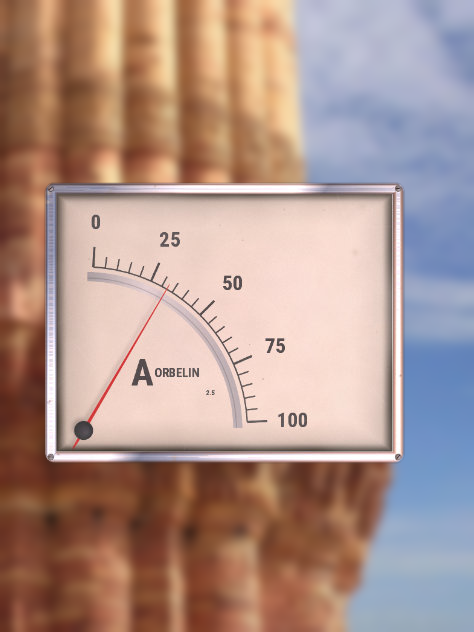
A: A 32.5
